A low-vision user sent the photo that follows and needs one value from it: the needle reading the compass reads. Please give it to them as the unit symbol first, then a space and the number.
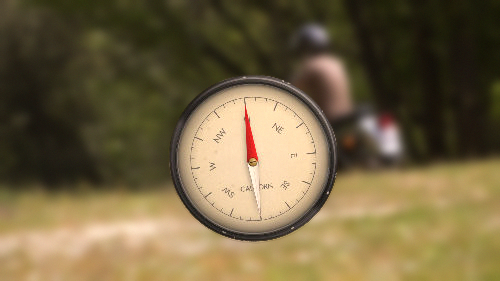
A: ° 0
